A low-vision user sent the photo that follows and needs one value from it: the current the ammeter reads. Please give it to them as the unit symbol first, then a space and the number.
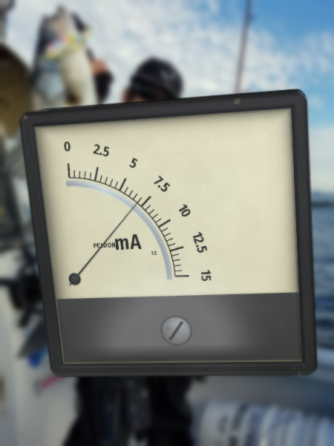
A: mA 7
